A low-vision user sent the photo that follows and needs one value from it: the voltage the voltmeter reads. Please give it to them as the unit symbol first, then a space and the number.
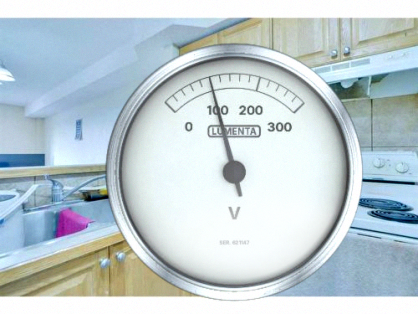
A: V 100
